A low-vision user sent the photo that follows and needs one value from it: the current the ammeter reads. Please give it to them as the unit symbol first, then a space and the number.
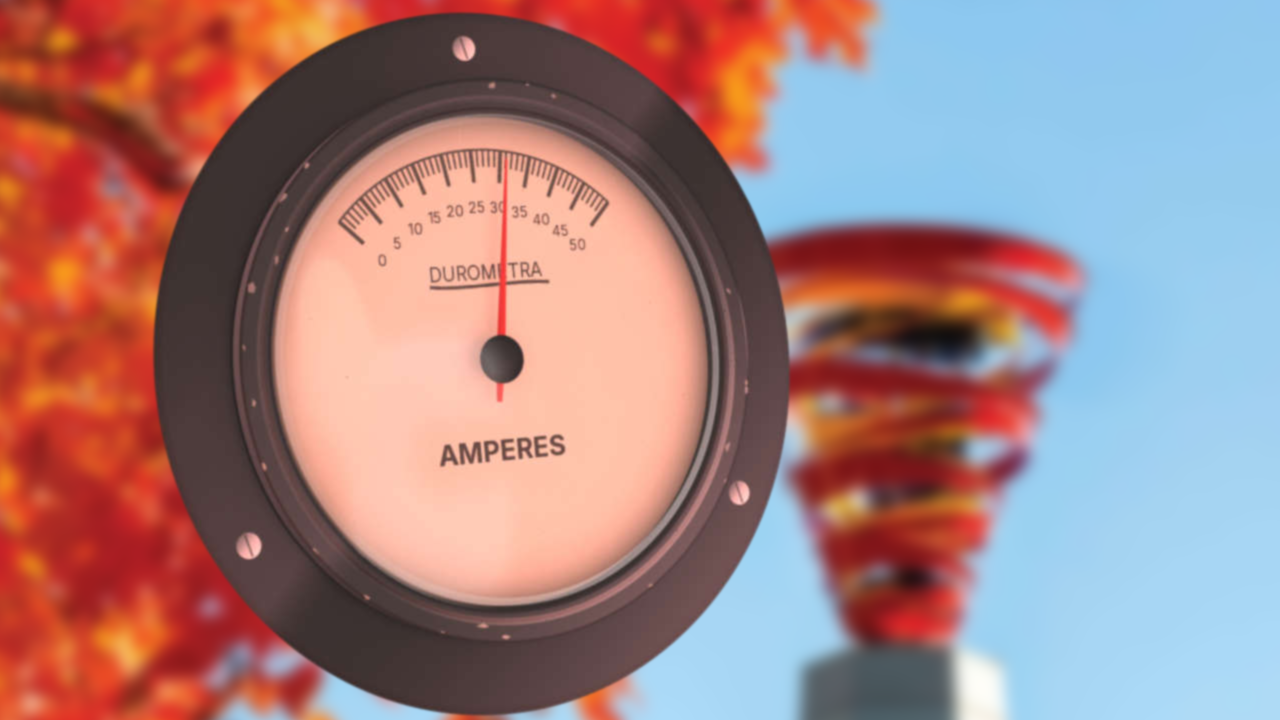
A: A 30
